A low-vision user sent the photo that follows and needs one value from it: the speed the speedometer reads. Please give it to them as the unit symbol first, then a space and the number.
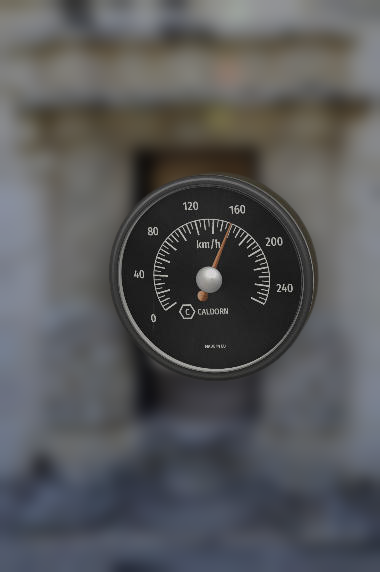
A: km/h 160
